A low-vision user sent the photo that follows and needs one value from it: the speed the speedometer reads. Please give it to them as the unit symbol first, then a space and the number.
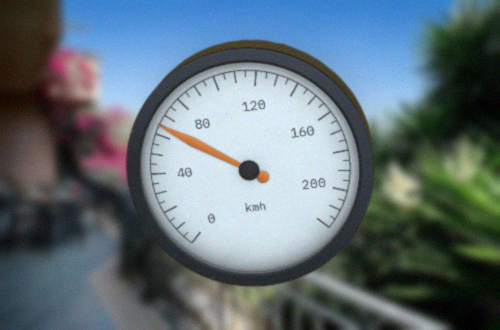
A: km/h 65
